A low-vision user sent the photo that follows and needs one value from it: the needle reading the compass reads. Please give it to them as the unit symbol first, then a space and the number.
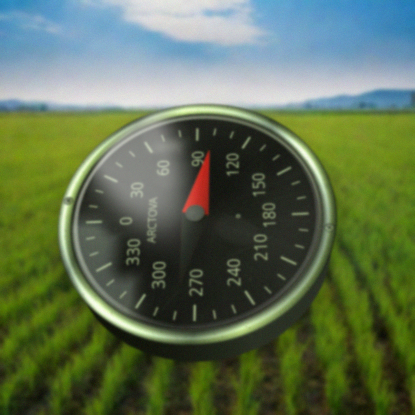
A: ° 100
